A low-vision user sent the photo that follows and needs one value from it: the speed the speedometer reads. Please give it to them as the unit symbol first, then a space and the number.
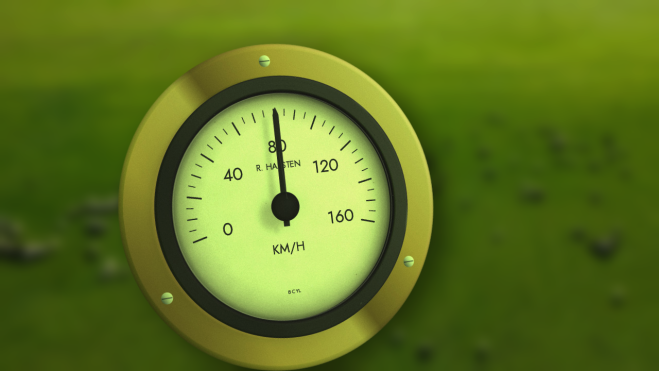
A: km/h 80
